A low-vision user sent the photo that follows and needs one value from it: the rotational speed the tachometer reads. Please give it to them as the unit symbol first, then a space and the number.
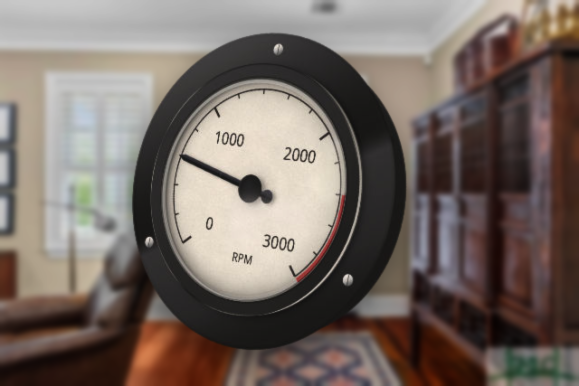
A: rpm 600
